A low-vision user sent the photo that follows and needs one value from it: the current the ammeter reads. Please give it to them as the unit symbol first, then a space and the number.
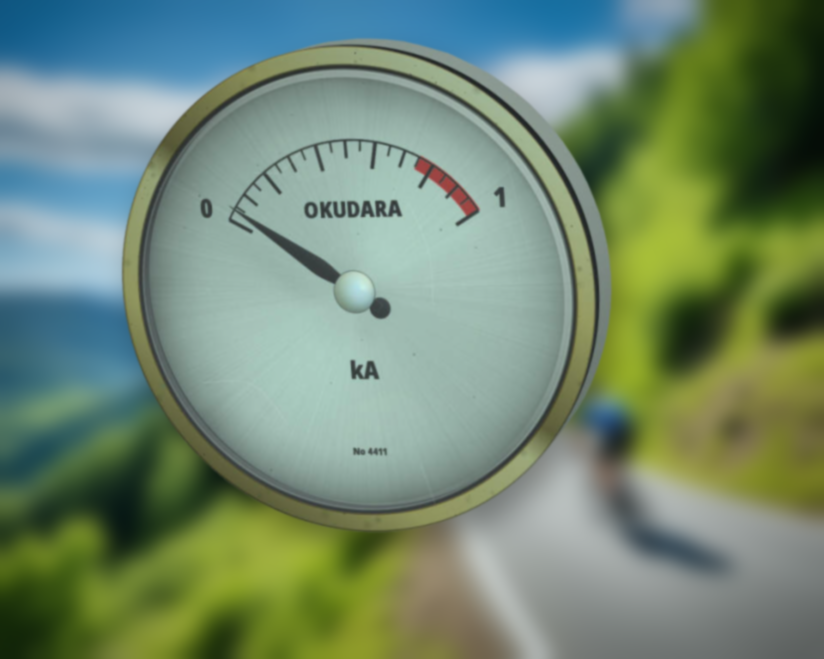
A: kA 0.05
